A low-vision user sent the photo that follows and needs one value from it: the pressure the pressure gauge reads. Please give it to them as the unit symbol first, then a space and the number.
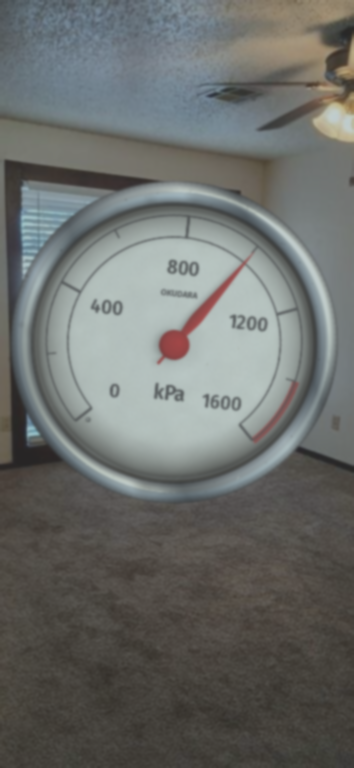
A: kPa 1000
